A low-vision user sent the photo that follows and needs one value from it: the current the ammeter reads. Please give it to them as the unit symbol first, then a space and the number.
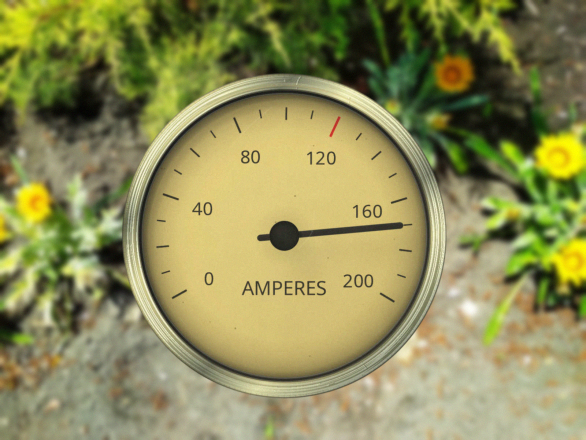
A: A 170
